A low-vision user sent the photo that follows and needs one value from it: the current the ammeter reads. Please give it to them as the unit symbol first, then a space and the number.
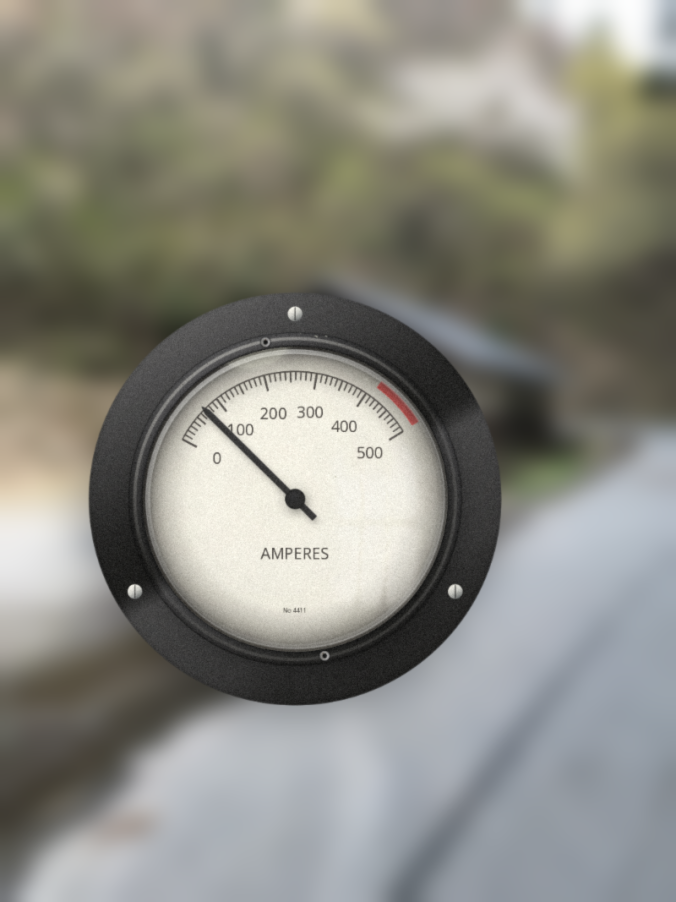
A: A 70
